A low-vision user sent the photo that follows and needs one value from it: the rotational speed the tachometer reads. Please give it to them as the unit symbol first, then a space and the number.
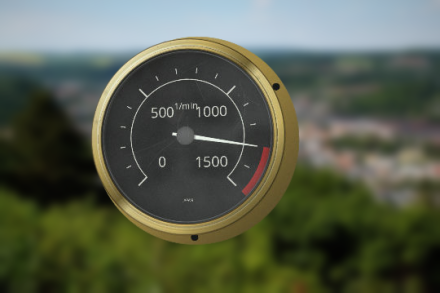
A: rpm 1300
